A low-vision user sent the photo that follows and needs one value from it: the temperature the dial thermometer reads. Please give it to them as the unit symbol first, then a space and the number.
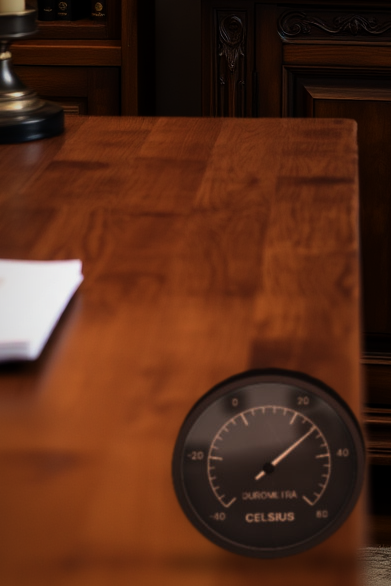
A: °C 28
